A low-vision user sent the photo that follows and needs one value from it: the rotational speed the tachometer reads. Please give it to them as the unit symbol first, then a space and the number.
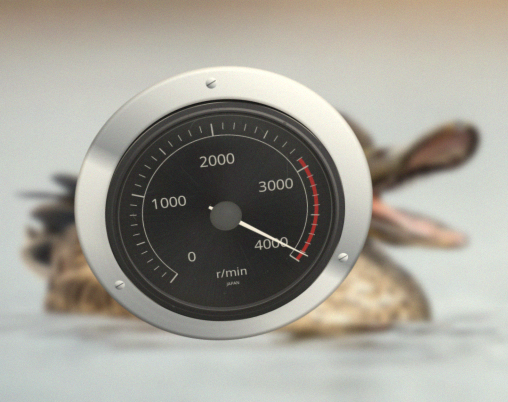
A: rpm 3900
